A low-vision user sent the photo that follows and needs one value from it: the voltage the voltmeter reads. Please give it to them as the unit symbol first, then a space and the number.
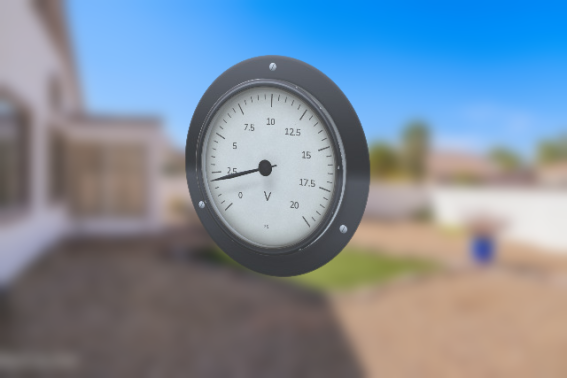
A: V 2
